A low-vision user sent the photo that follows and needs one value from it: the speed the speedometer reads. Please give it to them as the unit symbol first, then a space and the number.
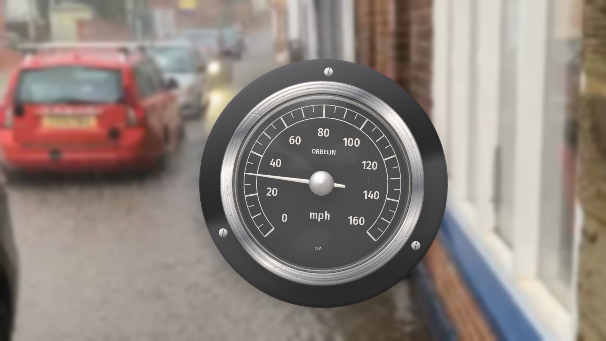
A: mph 30
